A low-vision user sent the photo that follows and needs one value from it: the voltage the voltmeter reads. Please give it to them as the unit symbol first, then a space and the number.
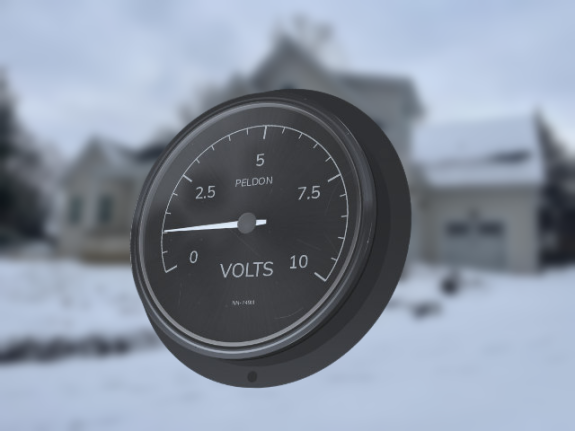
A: V 1
